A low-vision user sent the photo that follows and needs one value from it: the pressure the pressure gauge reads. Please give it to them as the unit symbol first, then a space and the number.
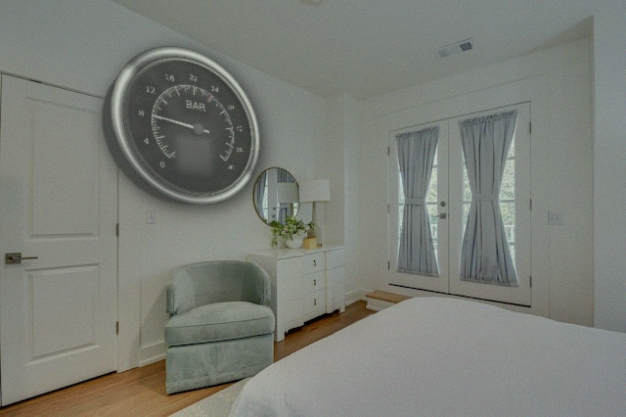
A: bar 8
